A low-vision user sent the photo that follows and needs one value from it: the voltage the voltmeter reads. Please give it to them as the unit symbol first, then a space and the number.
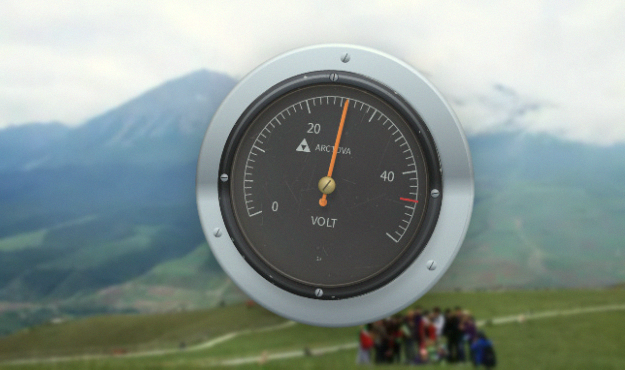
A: V 26
